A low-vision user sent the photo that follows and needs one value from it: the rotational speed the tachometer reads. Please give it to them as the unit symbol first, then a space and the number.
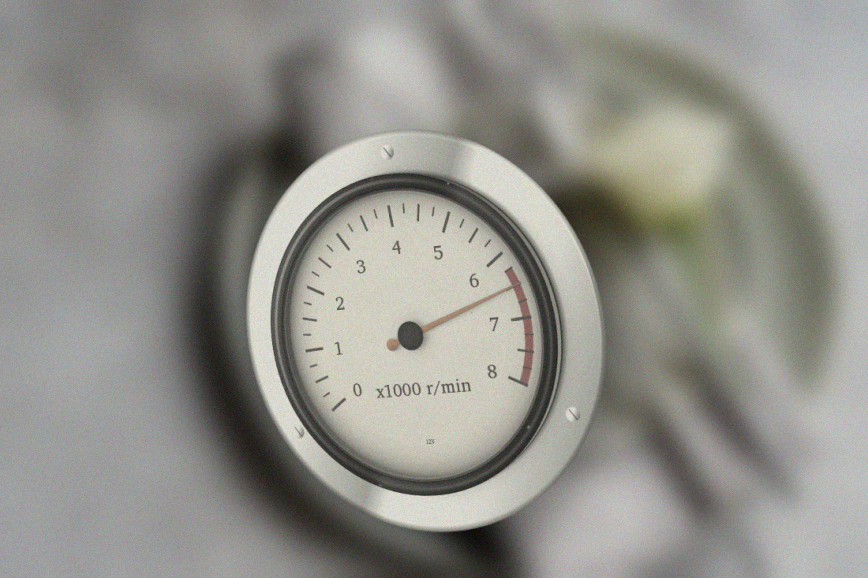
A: rpm 6500
